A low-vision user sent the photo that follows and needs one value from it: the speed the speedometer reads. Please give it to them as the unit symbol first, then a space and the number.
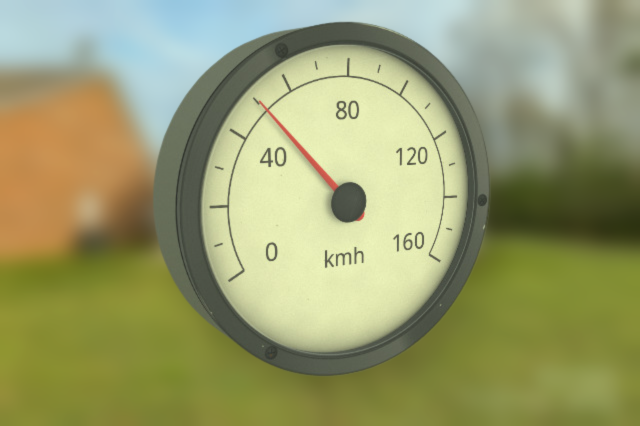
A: km/h 50
